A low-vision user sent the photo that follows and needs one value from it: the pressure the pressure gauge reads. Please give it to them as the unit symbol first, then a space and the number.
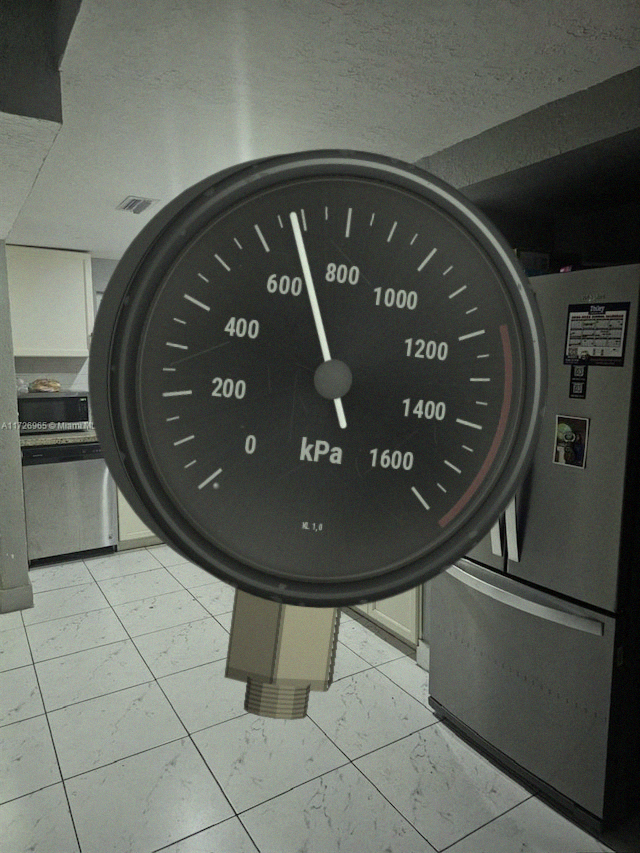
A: kPa 675
